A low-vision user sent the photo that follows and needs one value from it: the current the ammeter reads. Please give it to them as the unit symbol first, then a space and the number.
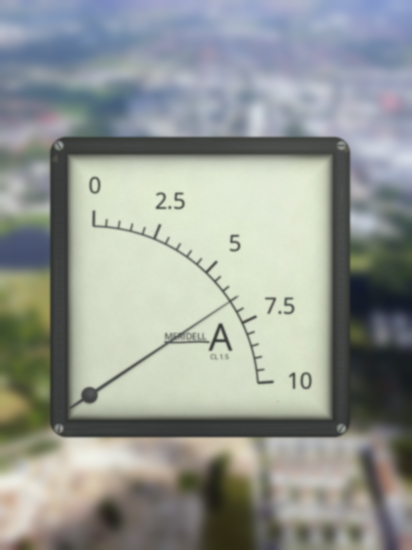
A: A 6.5
